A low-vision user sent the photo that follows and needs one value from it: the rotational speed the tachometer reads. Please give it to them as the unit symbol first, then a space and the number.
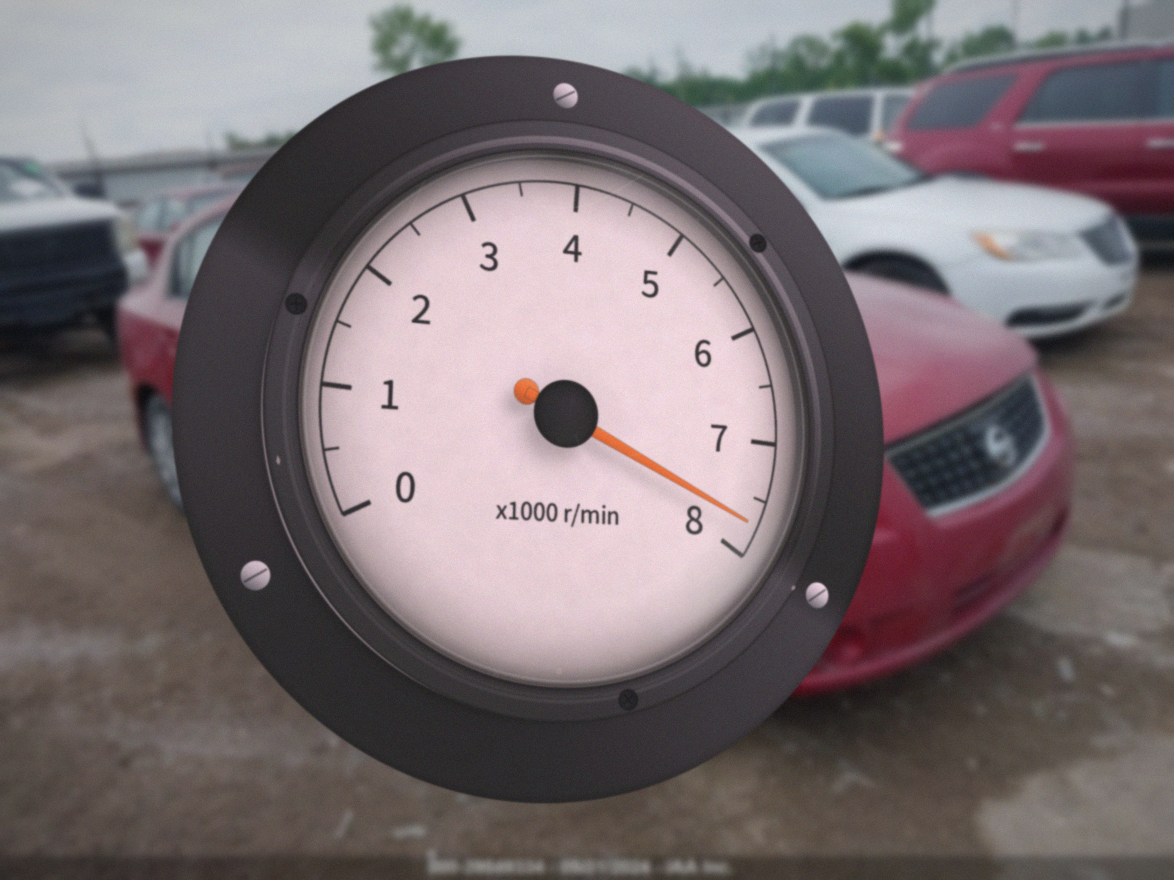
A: rpm 7750
